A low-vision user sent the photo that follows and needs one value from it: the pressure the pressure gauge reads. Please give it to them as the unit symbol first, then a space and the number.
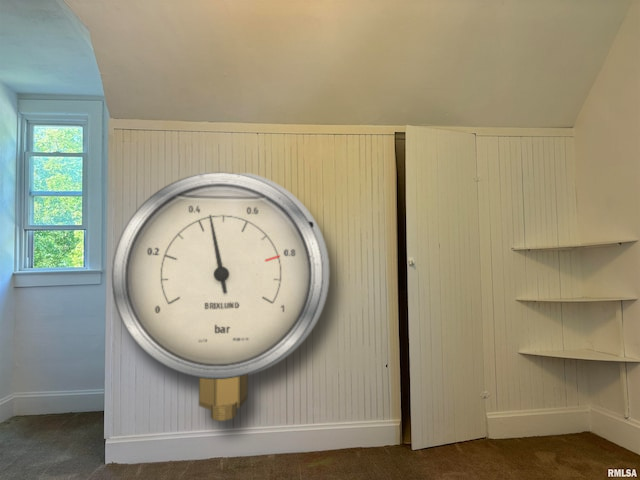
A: bar 0.45
